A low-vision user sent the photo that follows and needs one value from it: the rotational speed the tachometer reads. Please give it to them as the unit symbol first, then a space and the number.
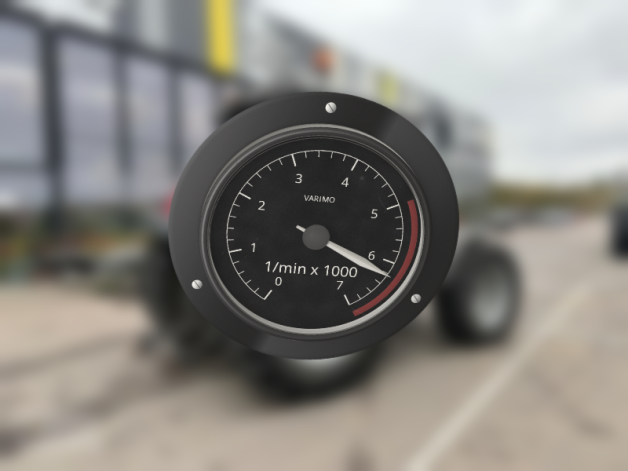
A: rpm 6200
